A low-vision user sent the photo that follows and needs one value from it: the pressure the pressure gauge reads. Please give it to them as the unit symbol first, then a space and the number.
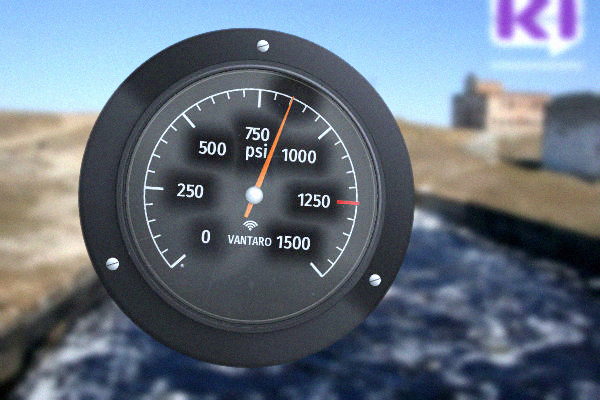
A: psi 850
